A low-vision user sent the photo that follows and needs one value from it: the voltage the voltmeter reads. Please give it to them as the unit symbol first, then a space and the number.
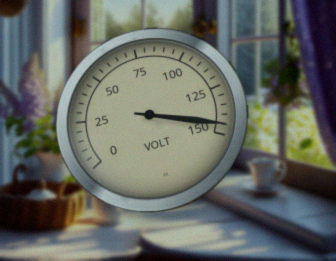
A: V 145
